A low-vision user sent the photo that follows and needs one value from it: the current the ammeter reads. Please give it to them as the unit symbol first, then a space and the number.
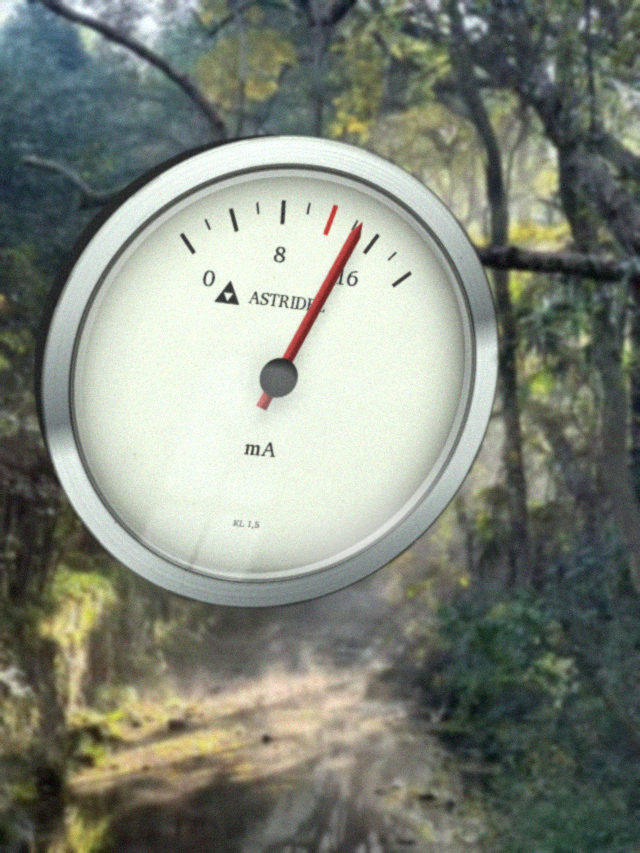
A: mA 14
